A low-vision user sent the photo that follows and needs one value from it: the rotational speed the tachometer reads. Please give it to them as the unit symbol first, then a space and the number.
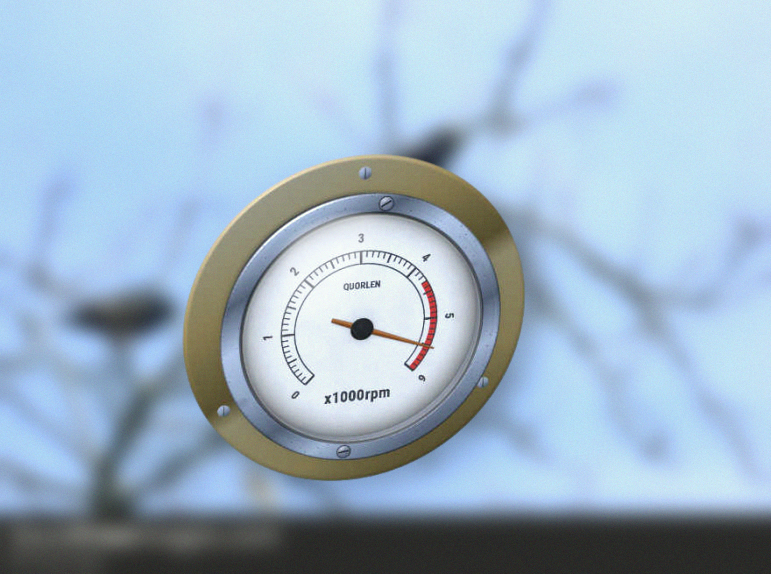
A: rpm 5500
